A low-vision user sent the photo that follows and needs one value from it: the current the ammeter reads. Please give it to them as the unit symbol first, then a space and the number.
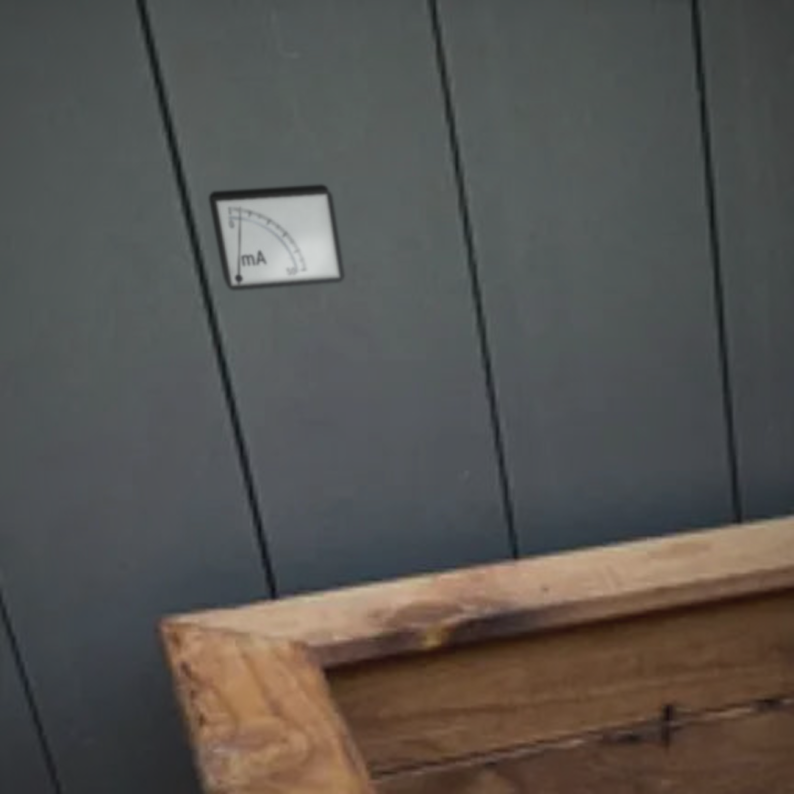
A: mA 5
